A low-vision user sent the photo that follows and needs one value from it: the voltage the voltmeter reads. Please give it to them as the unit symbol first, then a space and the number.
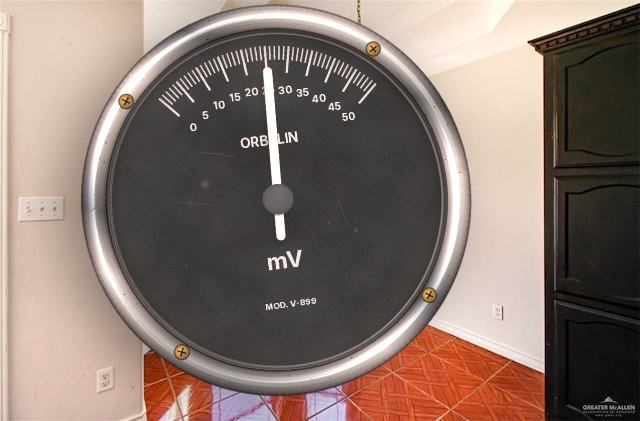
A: mV 25
